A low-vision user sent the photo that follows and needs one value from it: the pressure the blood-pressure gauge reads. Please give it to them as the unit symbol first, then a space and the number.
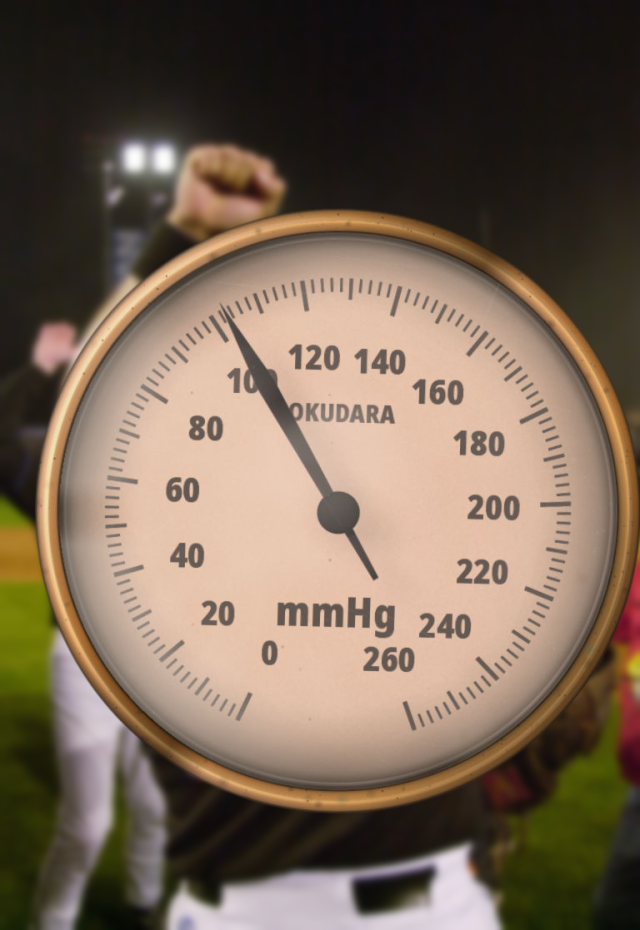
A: mmHg 103
